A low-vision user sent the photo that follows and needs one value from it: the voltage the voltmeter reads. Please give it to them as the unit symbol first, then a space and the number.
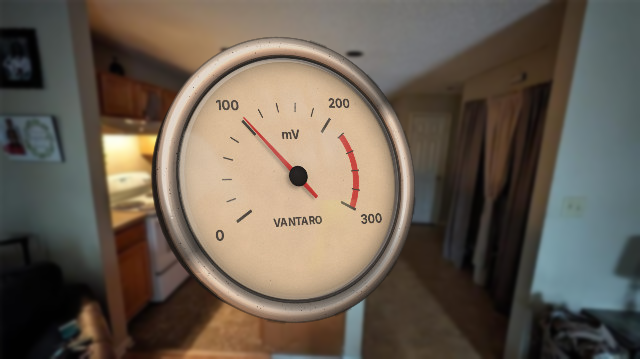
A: mV 100
